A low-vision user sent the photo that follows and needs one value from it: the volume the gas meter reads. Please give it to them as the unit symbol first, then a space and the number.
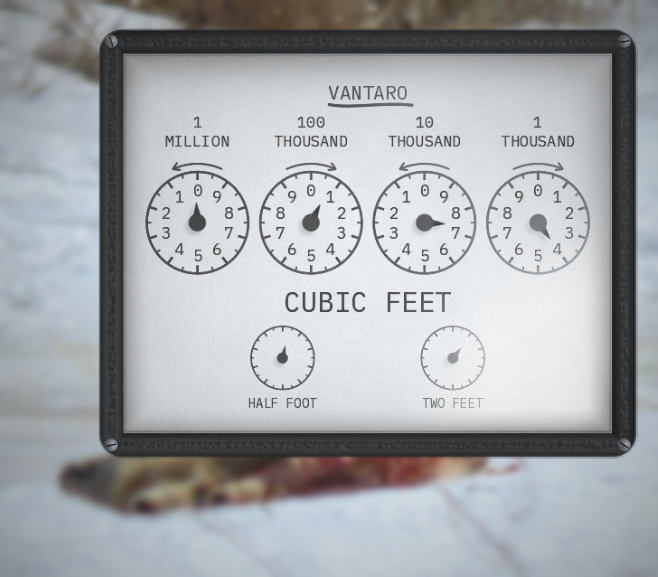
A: ft³ 7400
